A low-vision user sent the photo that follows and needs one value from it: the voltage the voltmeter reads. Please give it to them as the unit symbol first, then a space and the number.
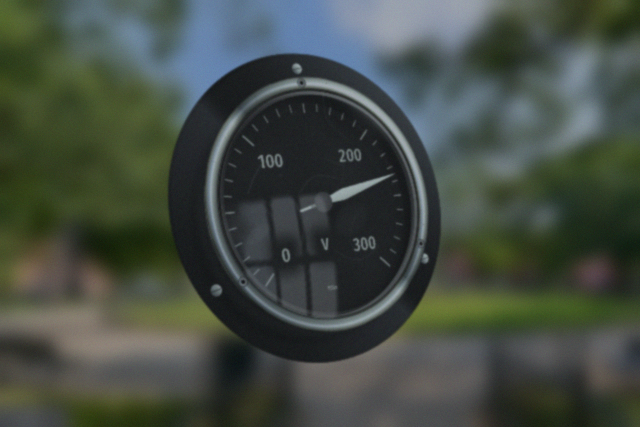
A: V 235
